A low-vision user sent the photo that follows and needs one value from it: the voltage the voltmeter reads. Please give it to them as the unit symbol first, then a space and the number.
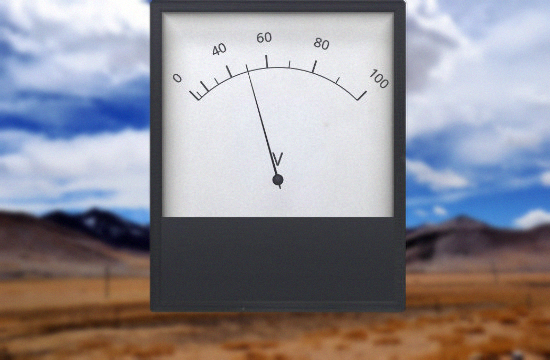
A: V 50
